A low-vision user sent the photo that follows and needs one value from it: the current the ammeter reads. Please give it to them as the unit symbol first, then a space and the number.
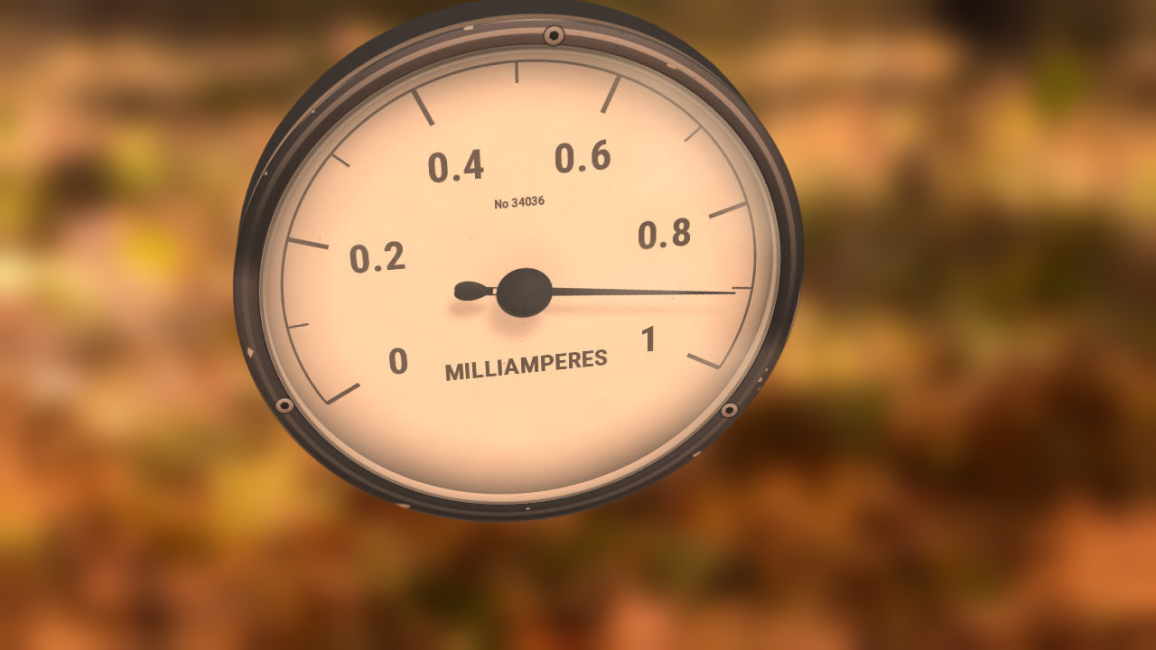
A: mA 0.9
